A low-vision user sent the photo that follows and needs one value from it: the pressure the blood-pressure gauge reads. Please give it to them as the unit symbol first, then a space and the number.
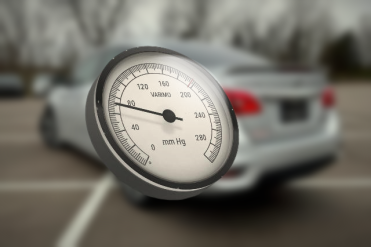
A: mmHg 70
